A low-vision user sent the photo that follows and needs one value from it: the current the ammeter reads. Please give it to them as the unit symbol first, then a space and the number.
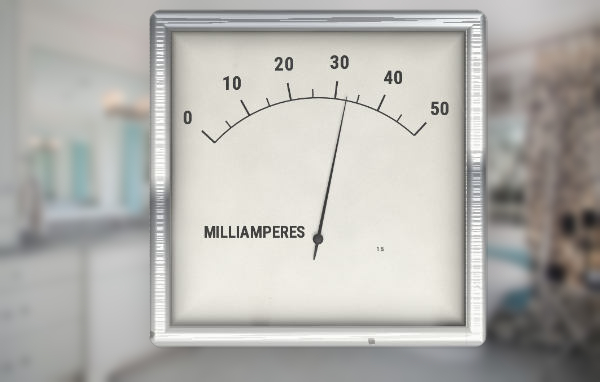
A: mA 32.5
